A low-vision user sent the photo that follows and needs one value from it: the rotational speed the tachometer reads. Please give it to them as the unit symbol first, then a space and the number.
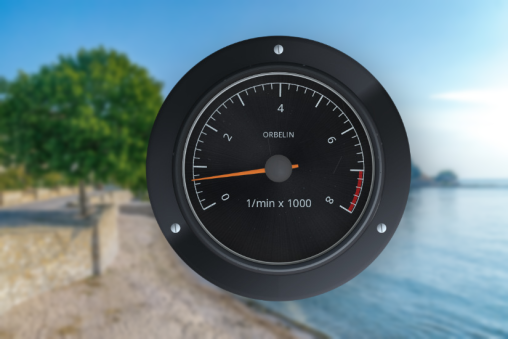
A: rpm 700
